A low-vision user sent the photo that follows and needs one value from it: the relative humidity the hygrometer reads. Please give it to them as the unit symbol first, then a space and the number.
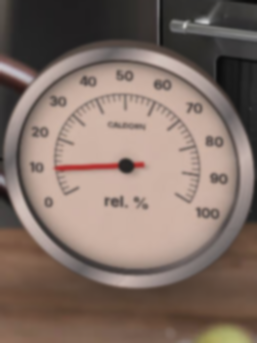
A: % 10
